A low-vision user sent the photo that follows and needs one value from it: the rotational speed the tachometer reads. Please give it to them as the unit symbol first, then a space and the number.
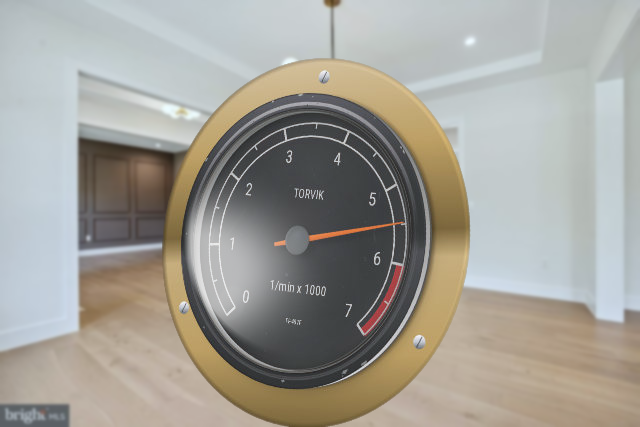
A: rpm 5500
